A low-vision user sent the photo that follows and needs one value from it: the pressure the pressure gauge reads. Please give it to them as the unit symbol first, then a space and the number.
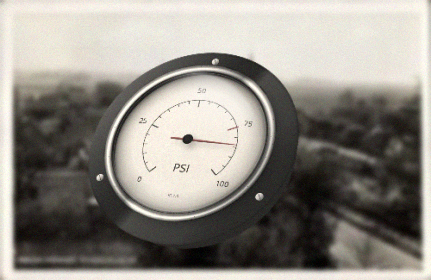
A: psi 85
